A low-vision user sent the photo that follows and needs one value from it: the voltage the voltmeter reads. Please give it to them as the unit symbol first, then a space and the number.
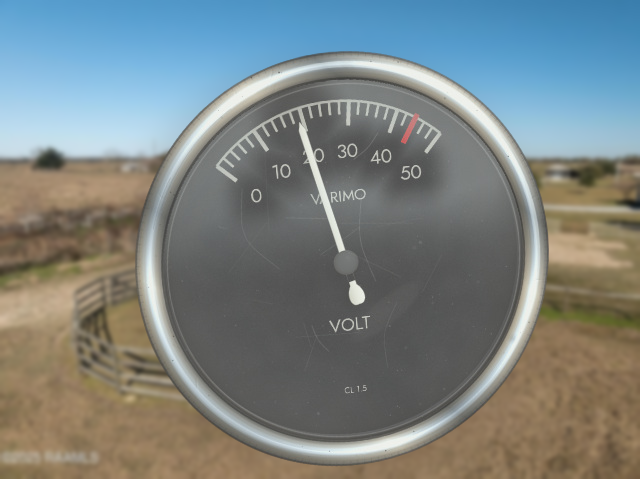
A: V 19
